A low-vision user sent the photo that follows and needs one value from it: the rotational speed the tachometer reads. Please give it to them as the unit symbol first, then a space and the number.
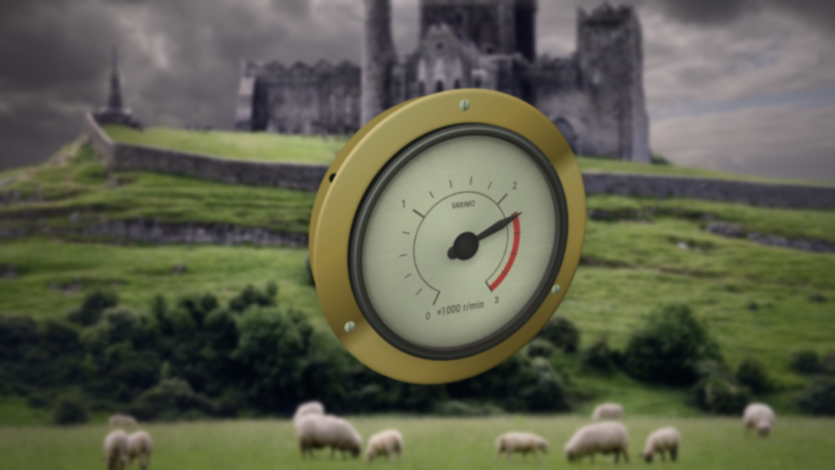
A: rpm 2200
